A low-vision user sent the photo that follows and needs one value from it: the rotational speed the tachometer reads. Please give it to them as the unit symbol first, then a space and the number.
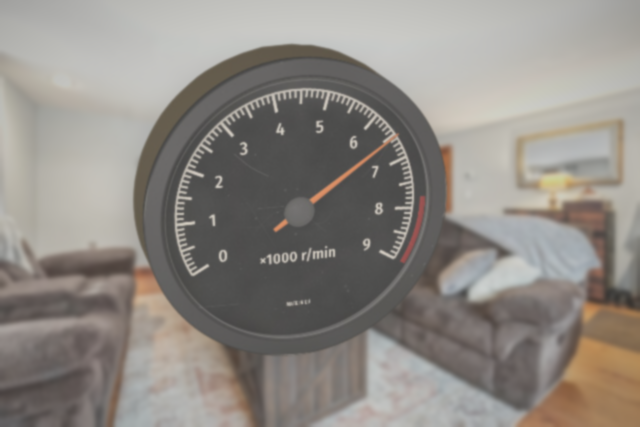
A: rpm 6500
